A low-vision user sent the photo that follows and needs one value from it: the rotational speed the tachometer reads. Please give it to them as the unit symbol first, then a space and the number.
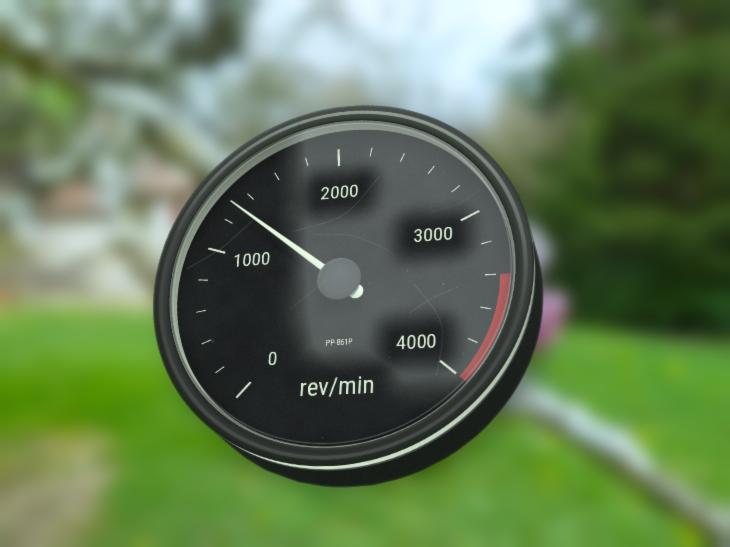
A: rpm 1300
